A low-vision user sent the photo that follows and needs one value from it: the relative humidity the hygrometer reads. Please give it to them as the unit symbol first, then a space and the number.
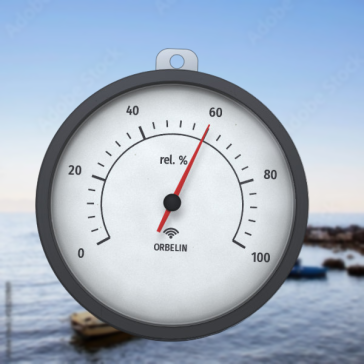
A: % 60
